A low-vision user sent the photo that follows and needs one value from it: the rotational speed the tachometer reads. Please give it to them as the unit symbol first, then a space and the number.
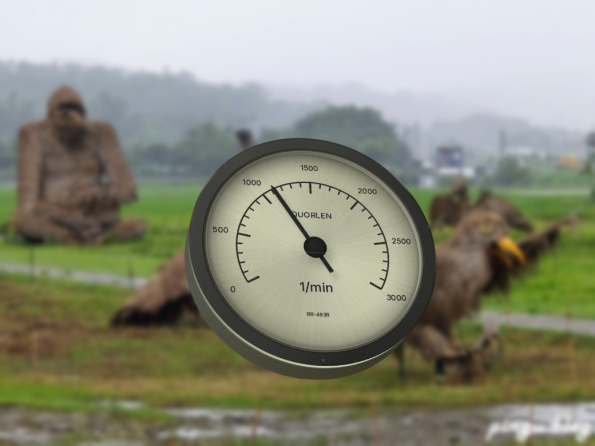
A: rpm 1100
